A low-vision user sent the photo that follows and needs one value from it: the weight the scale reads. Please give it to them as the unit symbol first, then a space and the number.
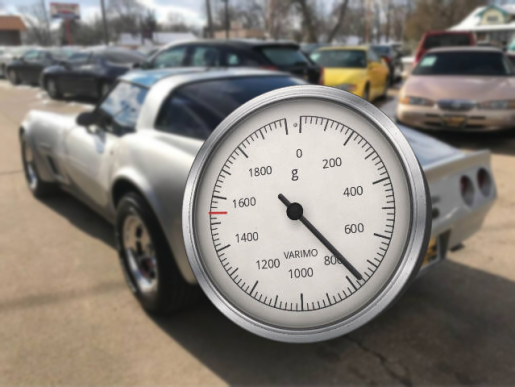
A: g 760
